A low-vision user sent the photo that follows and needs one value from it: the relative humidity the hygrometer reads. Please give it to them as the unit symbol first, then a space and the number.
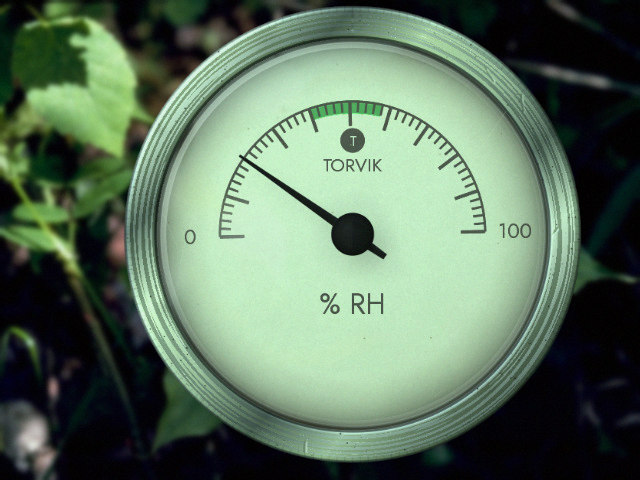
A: % 20
